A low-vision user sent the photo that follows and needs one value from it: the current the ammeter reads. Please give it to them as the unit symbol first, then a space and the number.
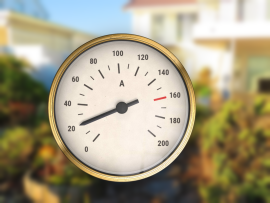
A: A 20
